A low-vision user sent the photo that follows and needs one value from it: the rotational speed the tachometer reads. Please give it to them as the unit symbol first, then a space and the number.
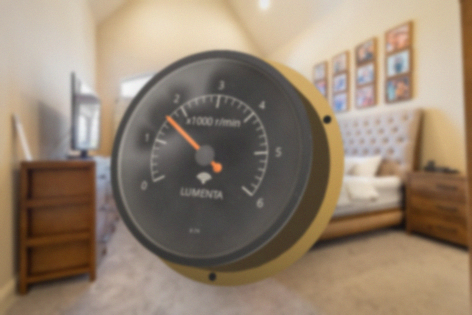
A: rpm 1600
